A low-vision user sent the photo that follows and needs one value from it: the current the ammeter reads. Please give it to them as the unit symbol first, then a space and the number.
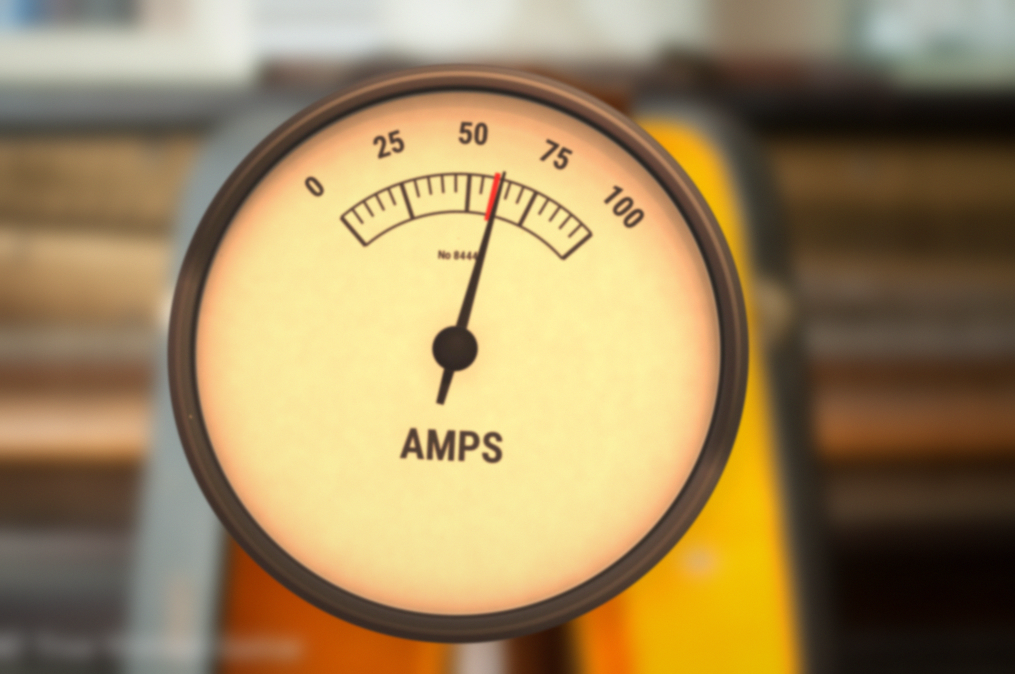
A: A 62.5
